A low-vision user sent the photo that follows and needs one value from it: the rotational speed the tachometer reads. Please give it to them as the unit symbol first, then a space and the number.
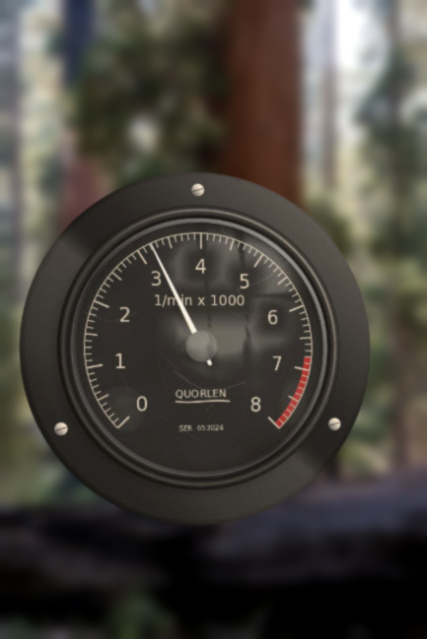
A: rpm 3200
